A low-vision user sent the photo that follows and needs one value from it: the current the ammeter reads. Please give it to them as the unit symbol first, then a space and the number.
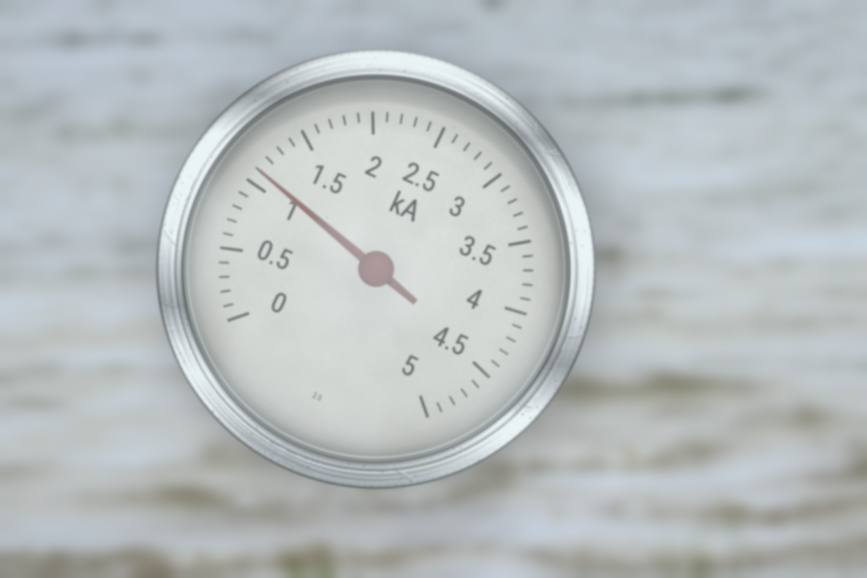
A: kA 1.1
